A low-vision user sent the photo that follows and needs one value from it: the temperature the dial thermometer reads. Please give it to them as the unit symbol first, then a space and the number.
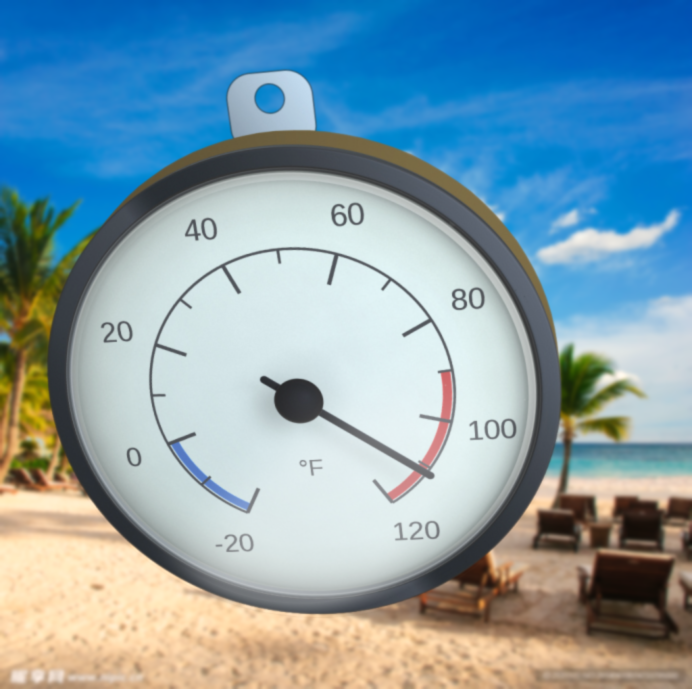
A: °F 110
